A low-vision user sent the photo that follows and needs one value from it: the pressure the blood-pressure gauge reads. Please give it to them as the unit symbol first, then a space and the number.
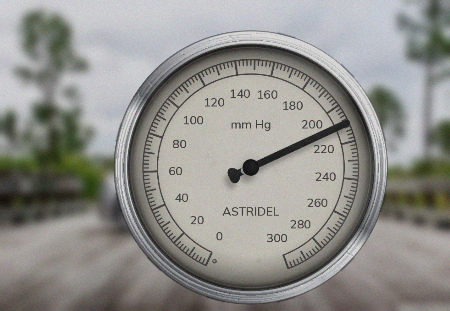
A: mmHg 210
